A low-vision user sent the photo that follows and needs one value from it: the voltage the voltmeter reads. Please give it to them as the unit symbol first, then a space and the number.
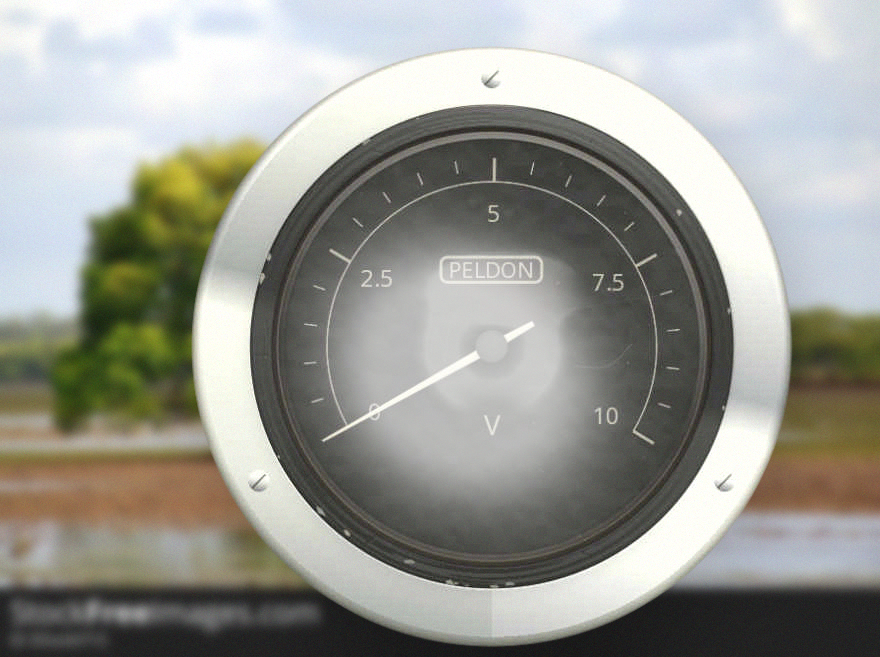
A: V 0
